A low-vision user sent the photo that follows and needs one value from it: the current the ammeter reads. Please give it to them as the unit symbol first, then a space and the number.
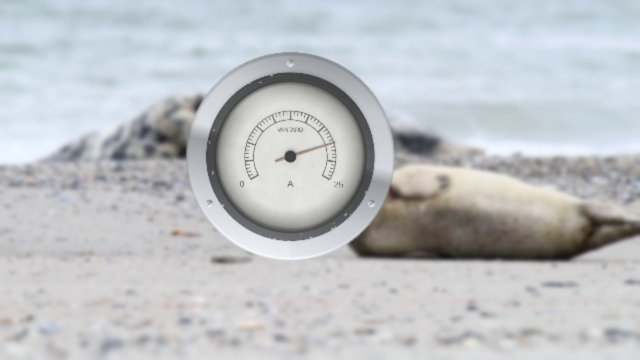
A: A 20
